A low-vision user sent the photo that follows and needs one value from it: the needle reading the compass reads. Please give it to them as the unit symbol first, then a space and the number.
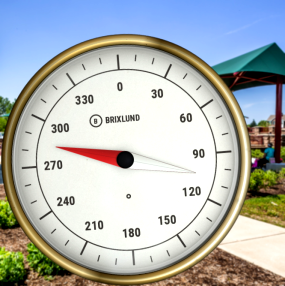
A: ° 285
